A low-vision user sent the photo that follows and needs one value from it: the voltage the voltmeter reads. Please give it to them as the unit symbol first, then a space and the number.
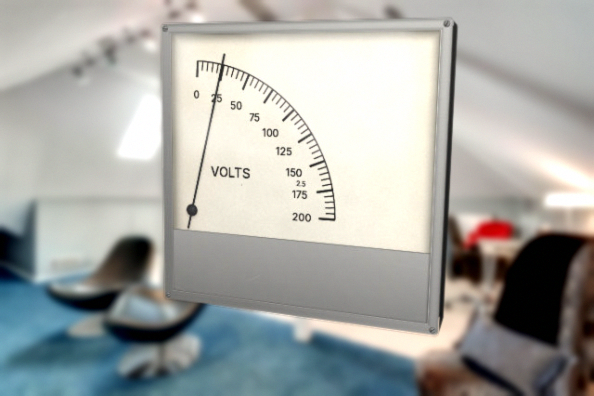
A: V 25
